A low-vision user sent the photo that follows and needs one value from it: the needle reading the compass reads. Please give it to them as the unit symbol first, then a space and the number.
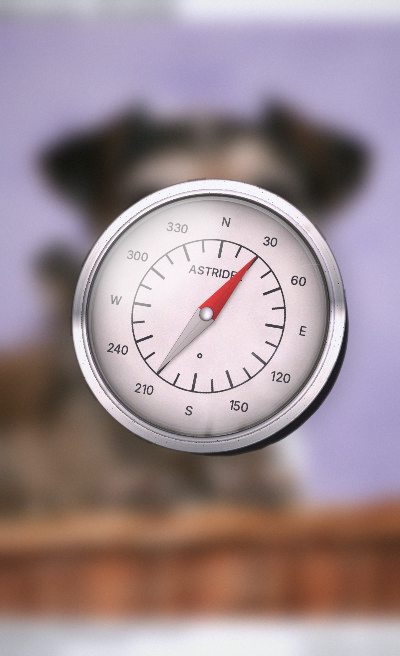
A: ° 30
